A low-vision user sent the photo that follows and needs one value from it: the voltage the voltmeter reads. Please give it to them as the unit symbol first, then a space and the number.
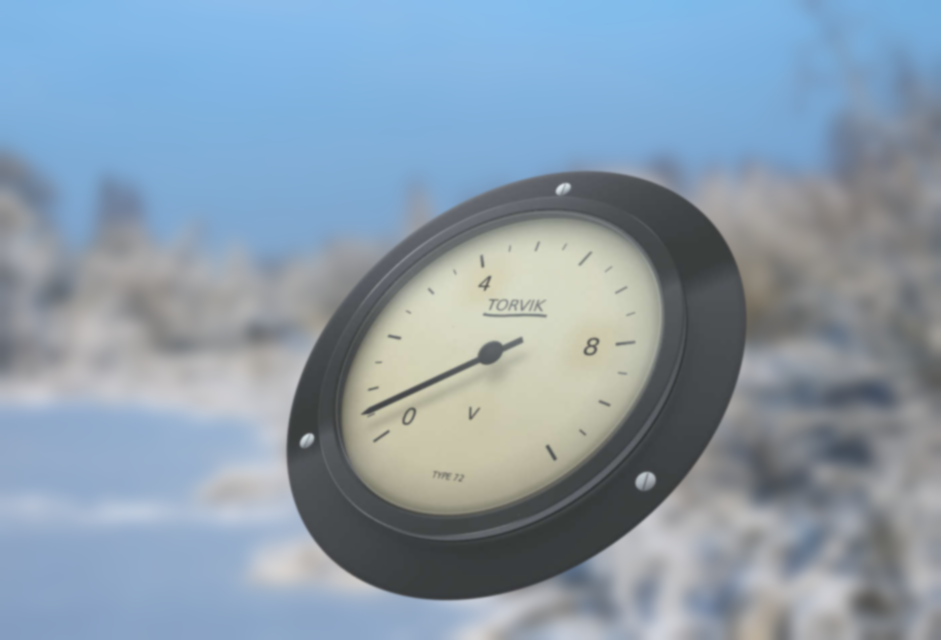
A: V 0.5
